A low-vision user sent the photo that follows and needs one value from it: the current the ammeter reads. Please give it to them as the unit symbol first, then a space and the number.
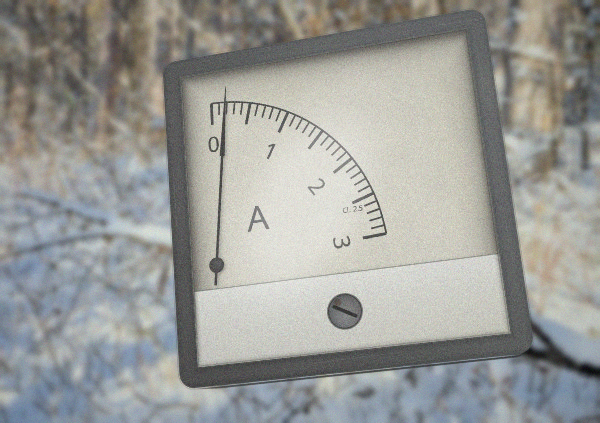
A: A 0.2
